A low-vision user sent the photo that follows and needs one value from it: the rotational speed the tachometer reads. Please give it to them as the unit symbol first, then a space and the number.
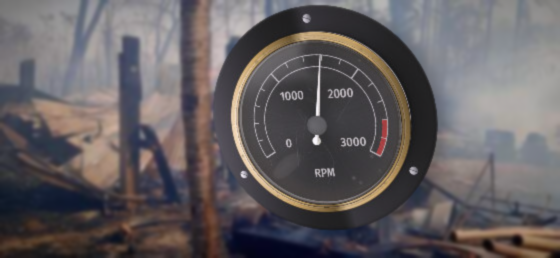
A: rpm 1600
